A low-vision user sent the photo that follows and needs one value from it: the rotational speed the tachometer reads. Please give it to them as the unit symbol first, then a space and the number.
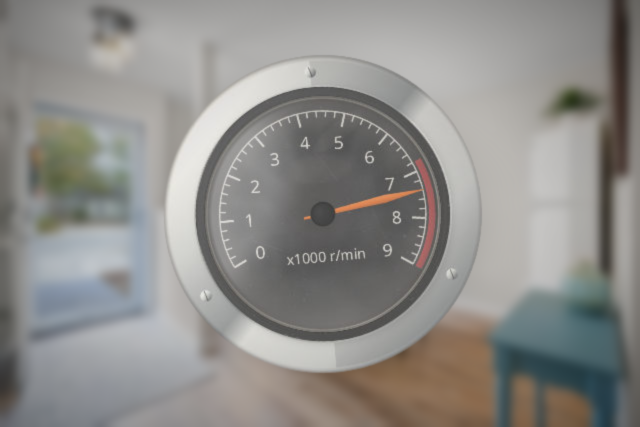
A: rpm 7400
